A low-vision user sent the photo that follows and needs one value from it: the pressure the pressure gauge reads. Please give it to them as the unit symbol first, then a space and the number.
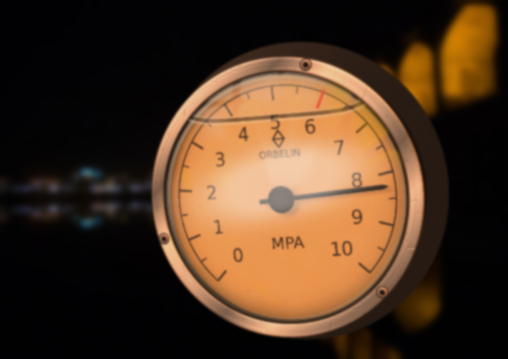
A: MPa 8.25
